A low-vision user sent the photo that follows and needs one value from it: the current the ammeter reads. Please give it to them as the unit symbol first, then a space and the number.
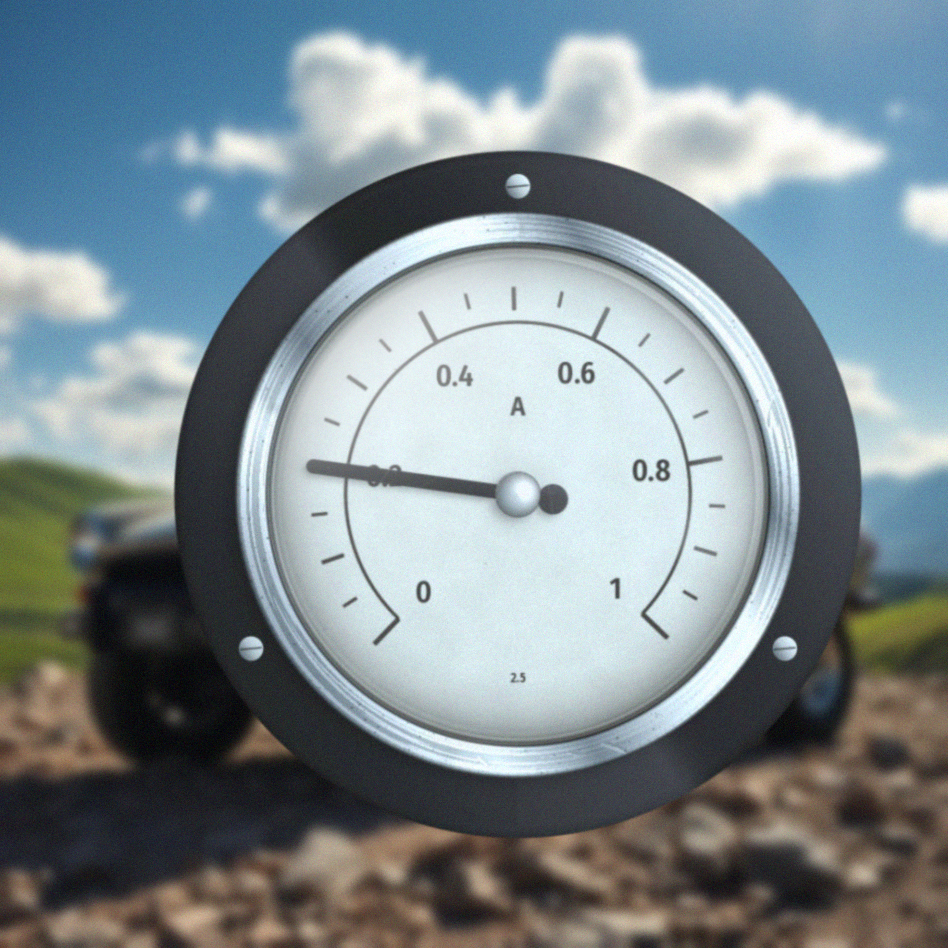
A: A 0.2
